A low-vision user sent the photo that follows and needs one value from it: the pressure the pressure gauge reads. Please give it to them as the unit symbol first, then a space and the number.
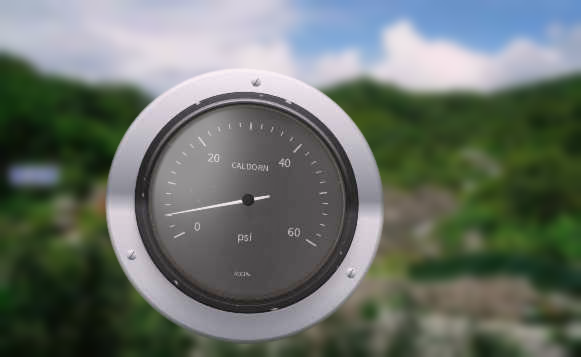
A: psi 4
